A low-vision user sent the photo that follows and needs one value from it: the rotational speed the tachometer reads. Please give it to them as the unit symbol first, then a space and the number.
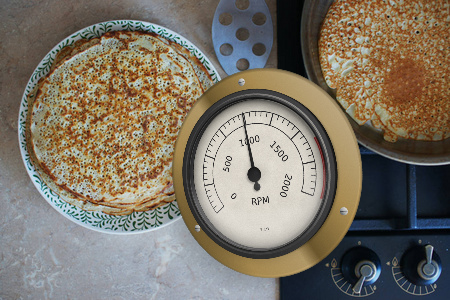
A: rpm 1000
